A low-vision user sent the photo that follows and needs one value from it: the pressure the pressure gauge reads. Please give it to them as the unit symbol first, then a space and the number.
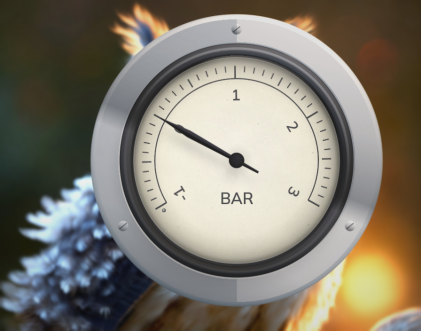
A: bar 0
